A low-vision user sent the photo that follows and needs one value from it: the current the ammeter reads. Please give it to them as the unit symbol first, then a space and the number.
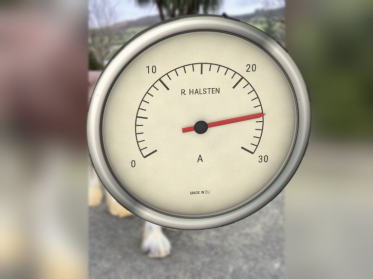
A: A 25
